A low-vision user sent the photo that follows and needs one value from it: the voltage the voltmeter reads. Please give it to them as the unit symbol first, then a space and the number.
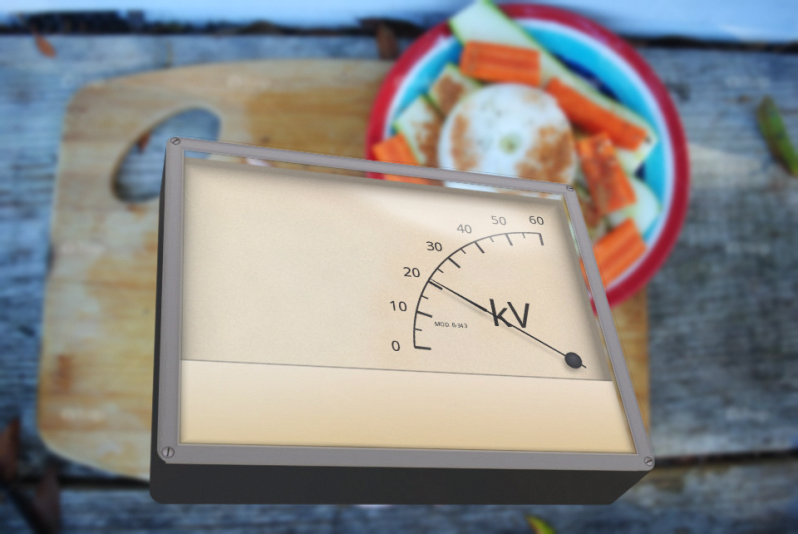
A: kV 20
